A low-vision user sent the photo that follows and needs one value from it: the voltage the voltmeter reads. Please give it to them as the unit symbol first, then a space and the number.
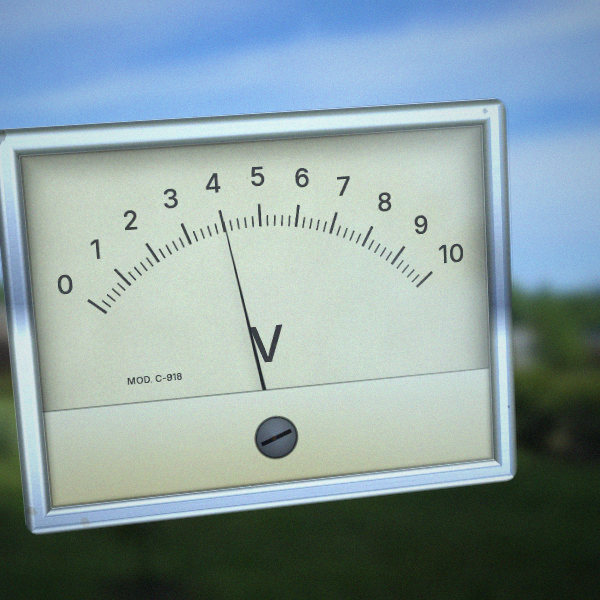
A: V 4
